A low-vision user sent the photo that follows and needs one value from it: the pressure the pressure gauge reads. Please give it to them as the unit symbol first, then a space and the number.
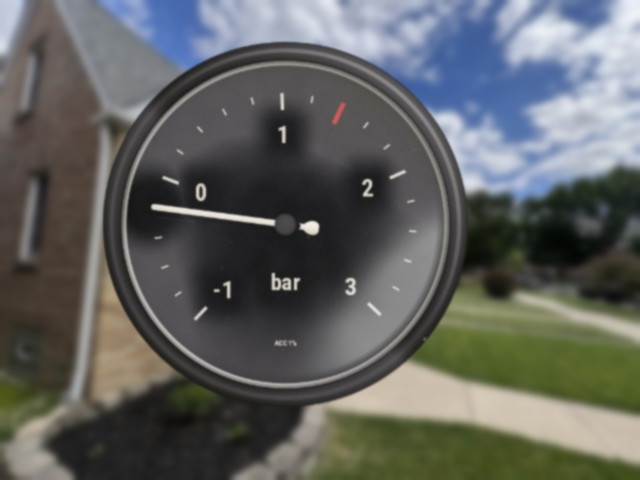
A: bar -0.2
